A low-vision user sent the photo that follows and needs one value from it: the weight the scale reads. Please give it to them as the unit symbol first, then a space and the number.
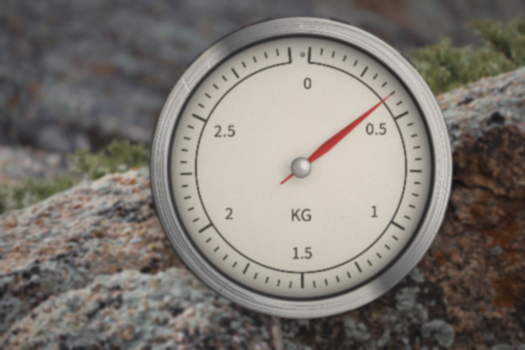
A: kg 0.4
